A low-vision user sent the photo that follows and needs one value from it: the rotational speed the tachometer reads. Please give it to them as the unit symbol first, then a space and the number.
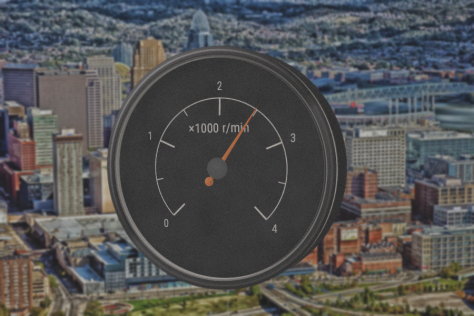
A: rpm 2500
